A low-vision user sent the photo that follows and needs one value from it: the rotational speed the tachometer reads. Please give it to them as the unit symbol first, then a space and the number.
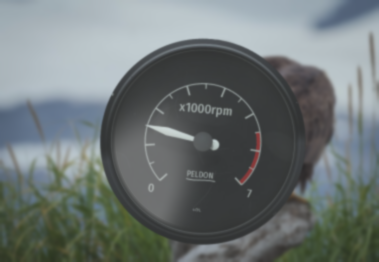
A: rpm 1500
